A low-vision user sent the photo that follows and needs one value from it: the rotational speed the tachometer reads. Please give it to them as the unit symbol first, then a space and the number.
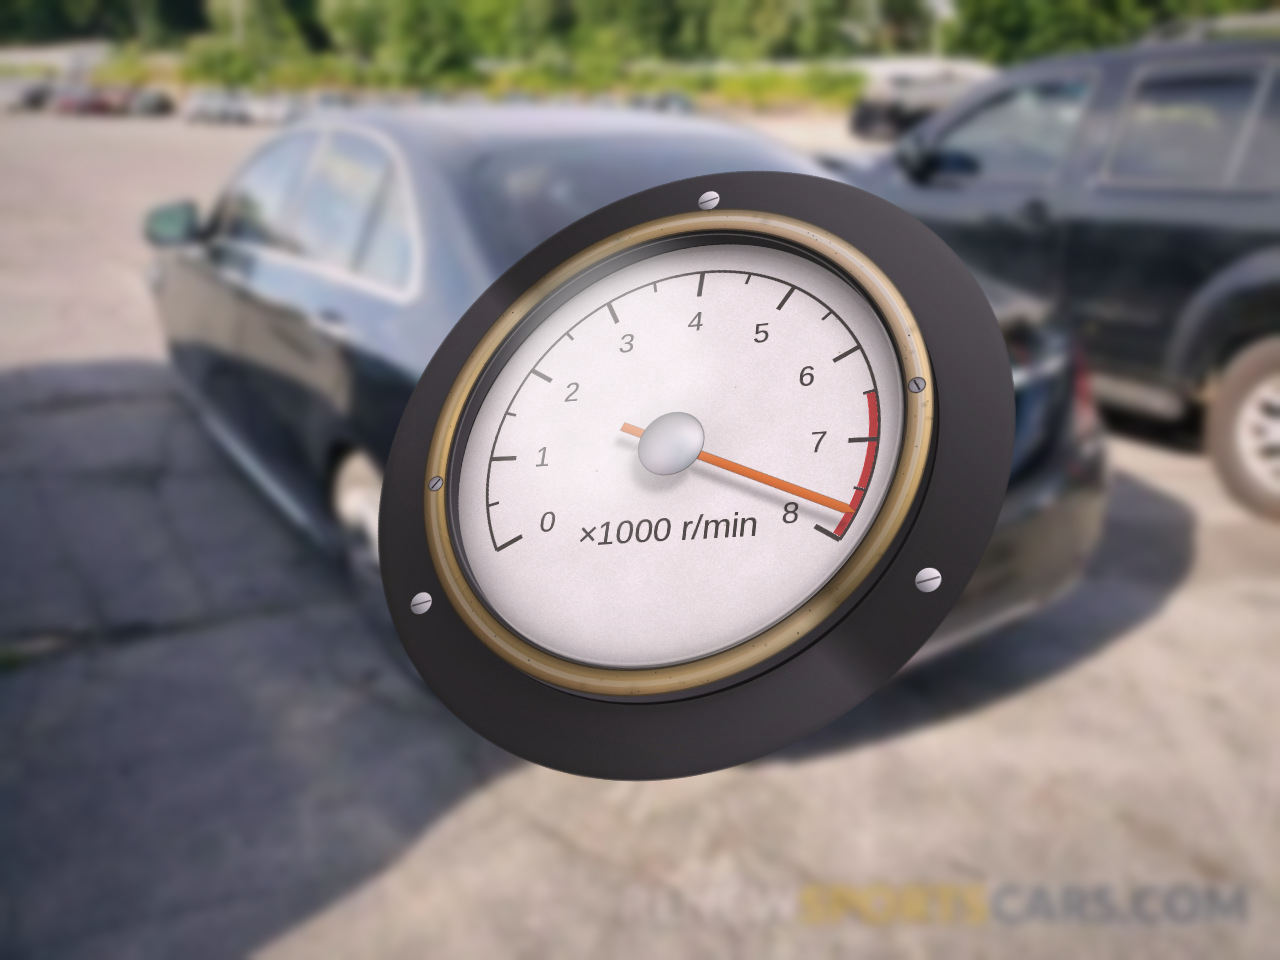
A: rpm 7750
